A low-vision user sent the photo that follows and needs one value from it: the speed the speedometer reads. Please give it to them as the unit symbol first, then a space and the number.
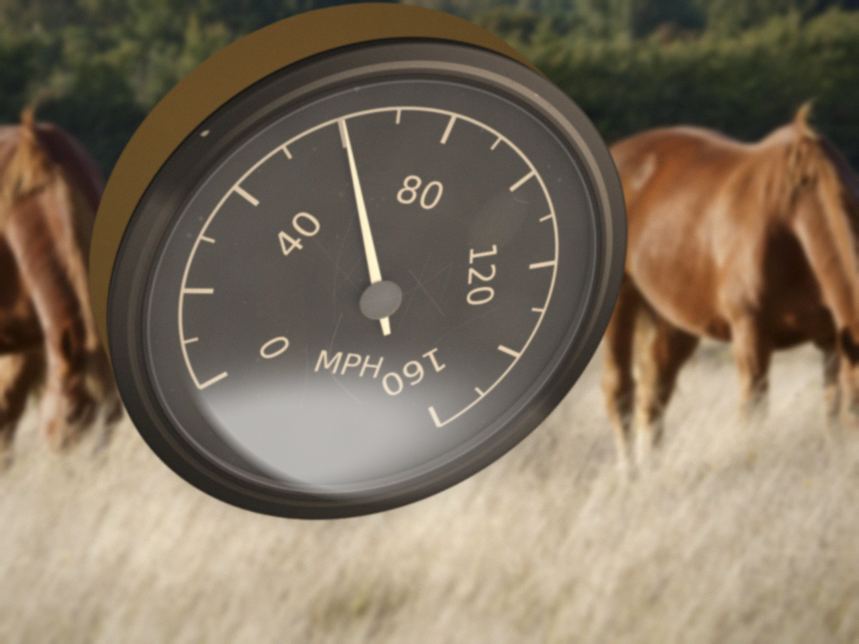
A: mph 60
